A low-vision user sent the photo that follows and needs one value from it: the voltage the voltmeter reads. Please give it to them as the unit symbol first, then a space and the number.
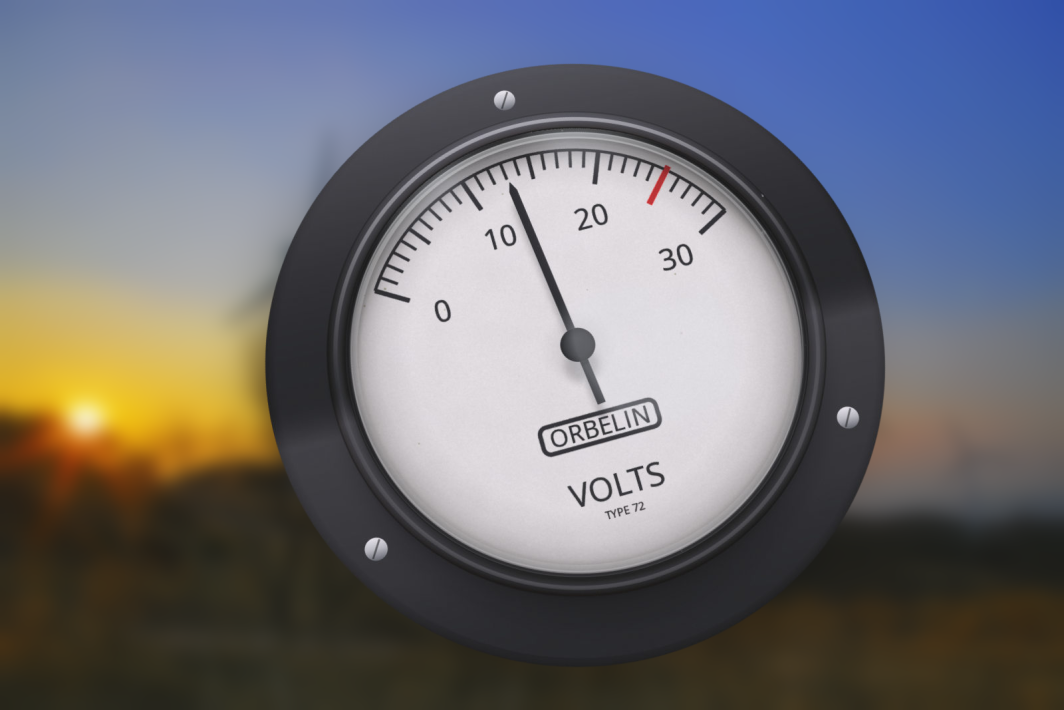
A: V 13
